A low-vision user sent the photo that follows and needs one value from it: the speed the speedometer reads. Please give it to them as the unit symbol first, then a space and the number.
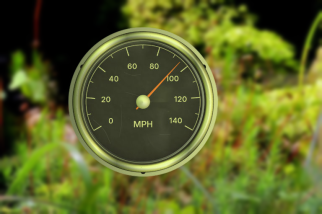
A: mph 95
